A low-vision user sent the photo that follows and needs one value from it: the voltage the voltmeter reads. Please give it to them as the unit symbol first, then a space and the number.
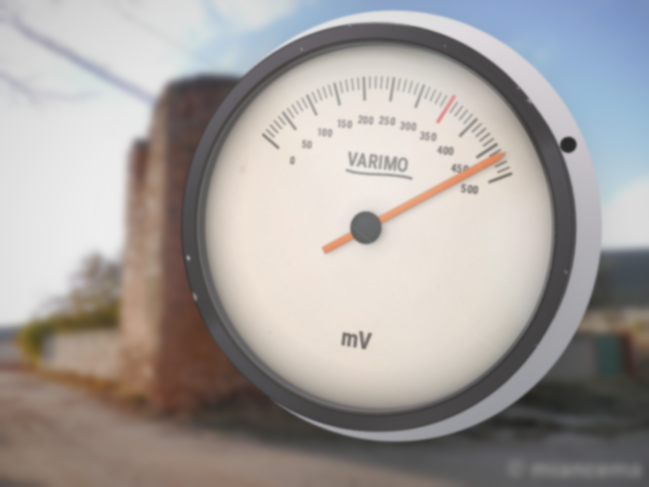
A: mV 470
